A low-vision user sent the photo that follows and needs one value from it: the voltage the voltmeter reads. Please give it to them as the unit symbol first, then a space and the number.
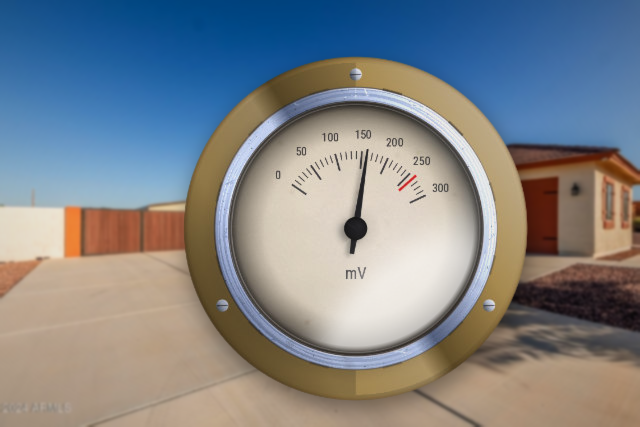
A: mV 160
